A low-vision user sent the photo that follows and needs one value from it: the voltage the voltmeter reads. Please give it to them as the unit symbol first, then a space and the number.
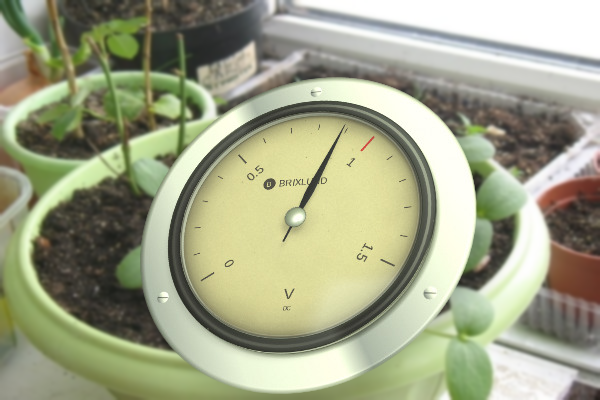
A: V 0.9
